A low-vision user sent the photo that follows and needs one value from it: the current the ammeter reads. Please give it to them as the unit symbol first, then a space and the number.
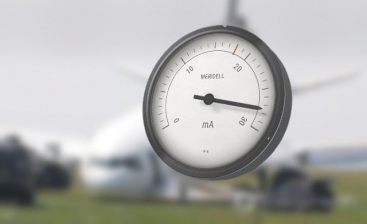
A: mA 27.5
